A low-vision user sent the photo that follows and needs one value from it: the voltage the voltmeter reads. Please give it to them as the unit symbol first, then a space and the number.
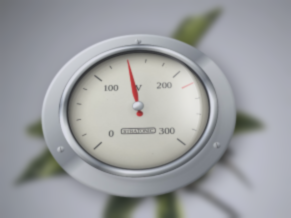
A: V 140
